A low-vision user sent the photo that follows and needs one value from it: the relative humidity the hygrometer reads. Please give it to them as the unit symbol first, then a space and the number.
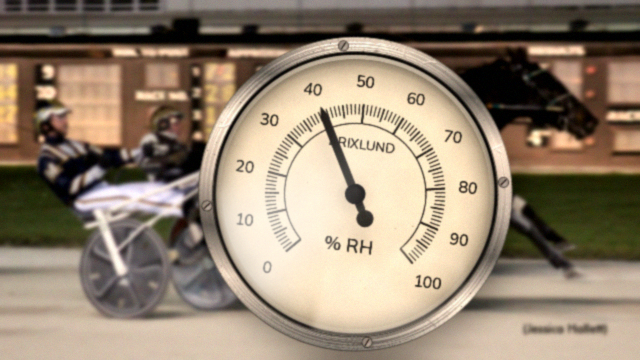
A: % 40
